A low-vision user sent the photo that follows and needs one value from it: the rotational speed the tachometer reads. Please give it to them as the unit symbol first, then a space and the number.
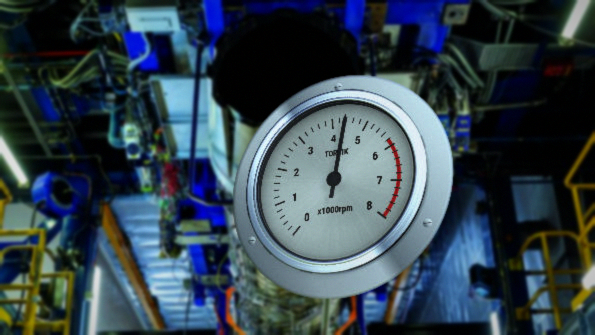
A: rpm 4400
